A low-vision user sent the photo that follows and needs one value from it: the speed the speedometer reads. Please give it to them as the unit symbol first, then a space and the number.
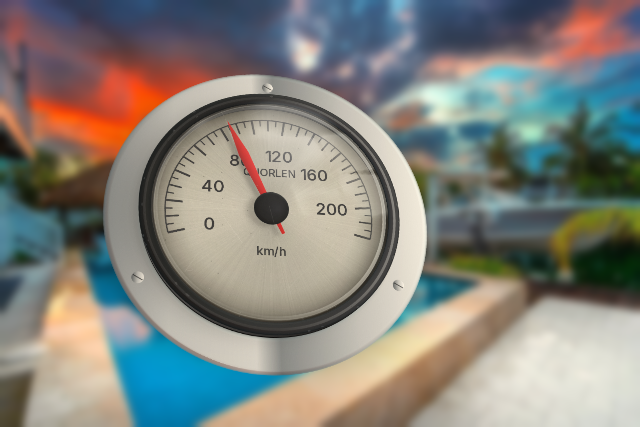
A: km/h 85
